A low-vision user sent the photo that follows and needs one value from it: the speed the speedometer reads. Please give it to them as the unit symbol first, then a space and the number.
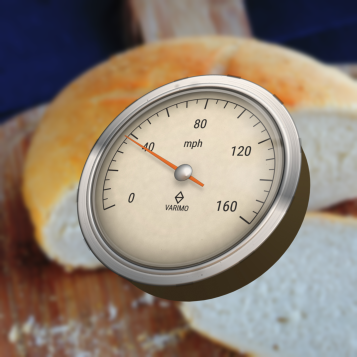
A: mph 37.5
